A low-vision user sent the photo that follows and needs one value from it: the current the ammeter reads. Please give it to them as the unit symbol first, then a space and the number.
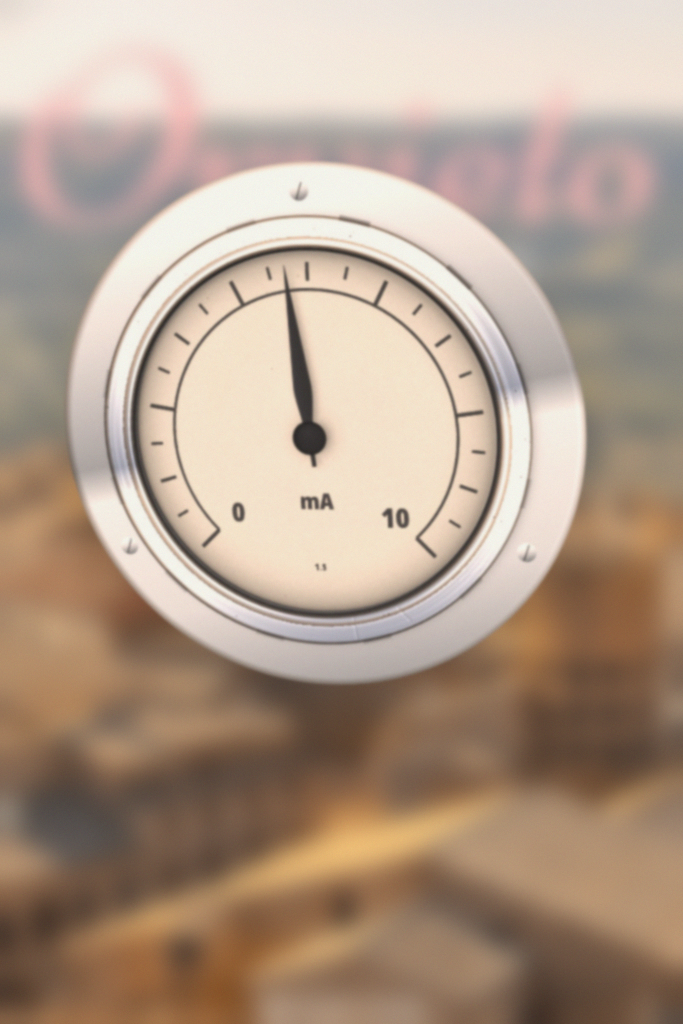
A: mA 4.75
